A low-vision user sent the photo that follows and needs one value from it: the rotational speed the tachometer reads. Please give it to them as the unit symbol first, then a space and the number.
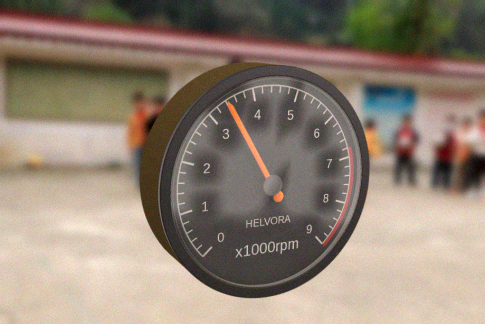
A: rpm 3400
